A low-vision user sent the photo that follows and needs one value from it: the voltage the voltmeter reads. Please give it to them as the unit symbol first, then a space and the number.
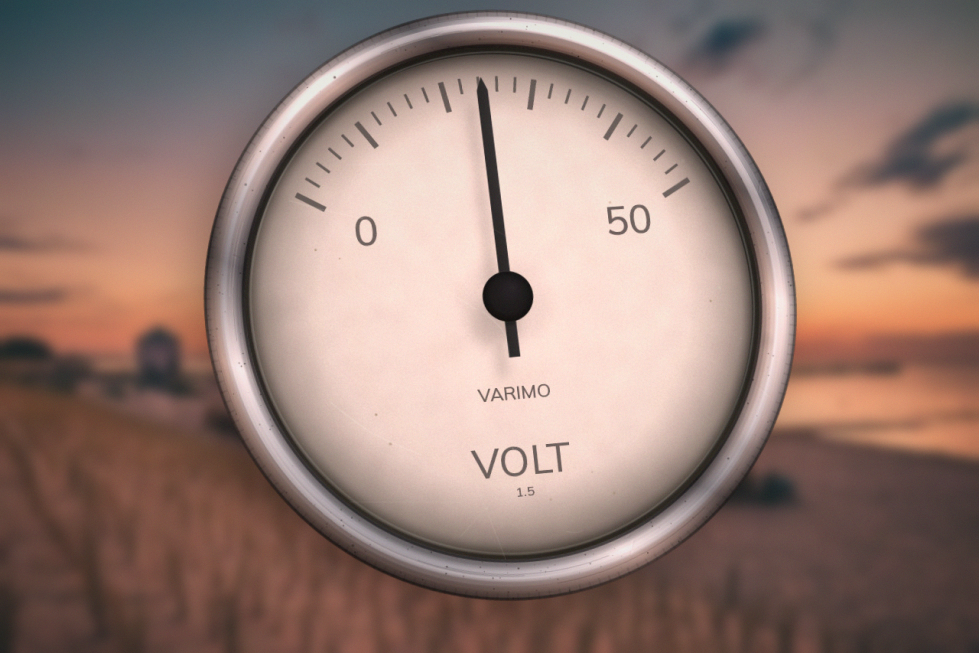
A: V 24
